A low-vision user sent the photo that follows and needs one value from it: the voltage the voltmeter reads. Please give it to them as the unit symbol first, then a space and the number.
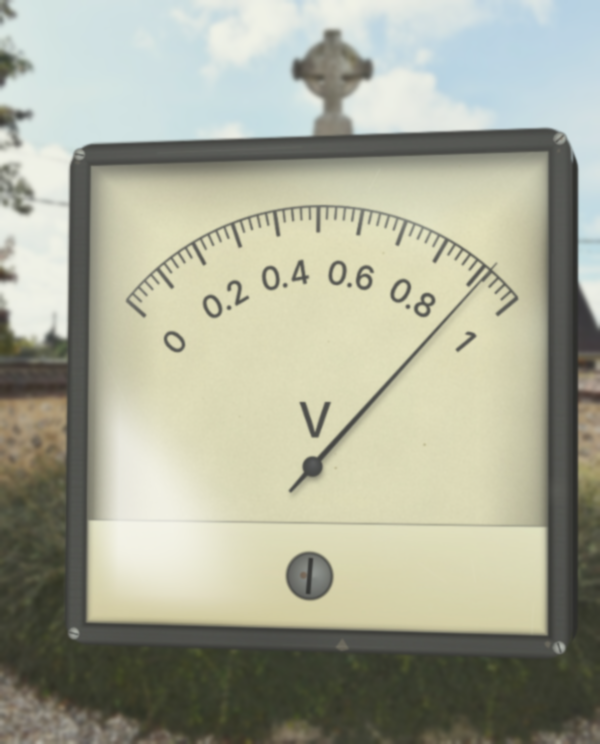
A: V 0.92
